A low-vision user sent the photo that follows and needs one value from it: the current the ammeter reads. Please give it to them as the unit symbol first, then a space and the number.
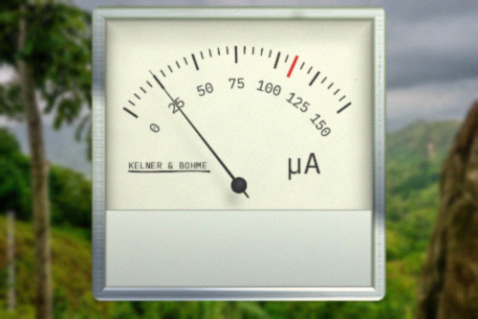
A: µA 25
